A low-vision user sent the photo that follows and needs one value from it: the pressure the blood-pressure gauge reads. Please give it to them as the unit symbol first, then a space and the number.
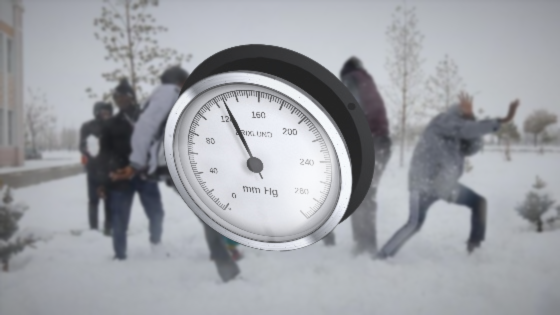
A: mmHg 130
